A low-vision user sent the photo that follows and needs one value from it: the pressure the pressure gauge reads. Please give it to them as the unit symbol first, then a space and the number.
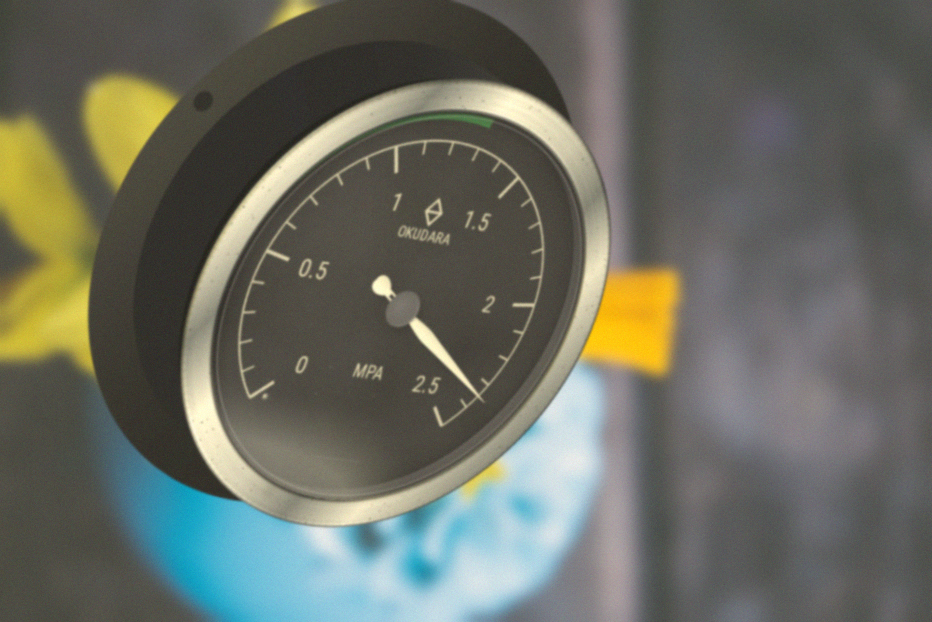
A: MPa 2.35
